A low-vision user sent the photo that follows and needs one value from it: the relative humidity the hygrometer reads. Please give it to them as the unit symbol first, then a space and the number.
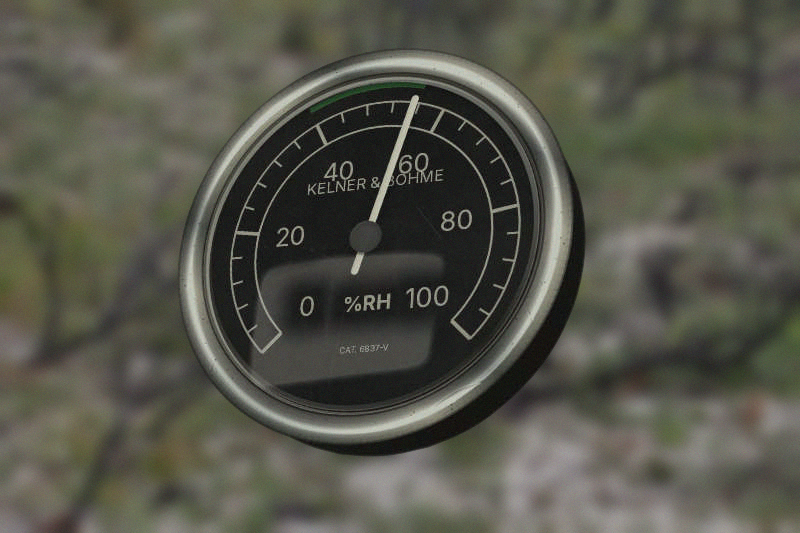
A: % 56
